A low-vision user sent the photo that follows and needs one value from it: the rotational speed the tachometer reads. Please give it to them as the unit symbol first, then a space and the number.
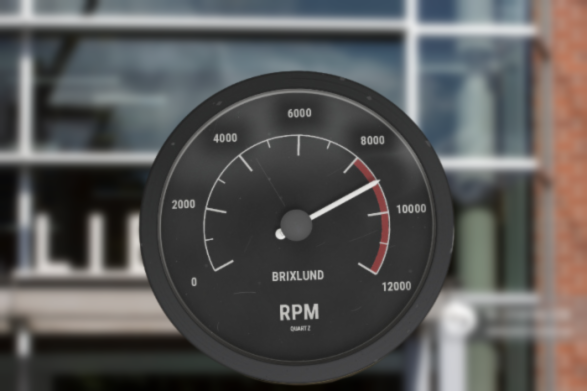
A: rpm 9000
